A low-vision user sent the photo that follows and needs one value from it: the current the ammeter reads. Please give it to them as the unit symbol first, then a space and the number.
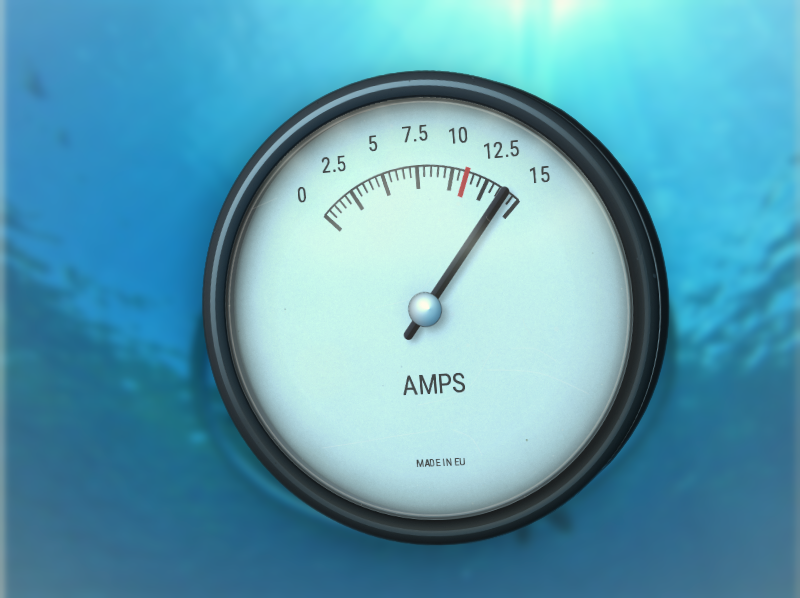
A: A 14
